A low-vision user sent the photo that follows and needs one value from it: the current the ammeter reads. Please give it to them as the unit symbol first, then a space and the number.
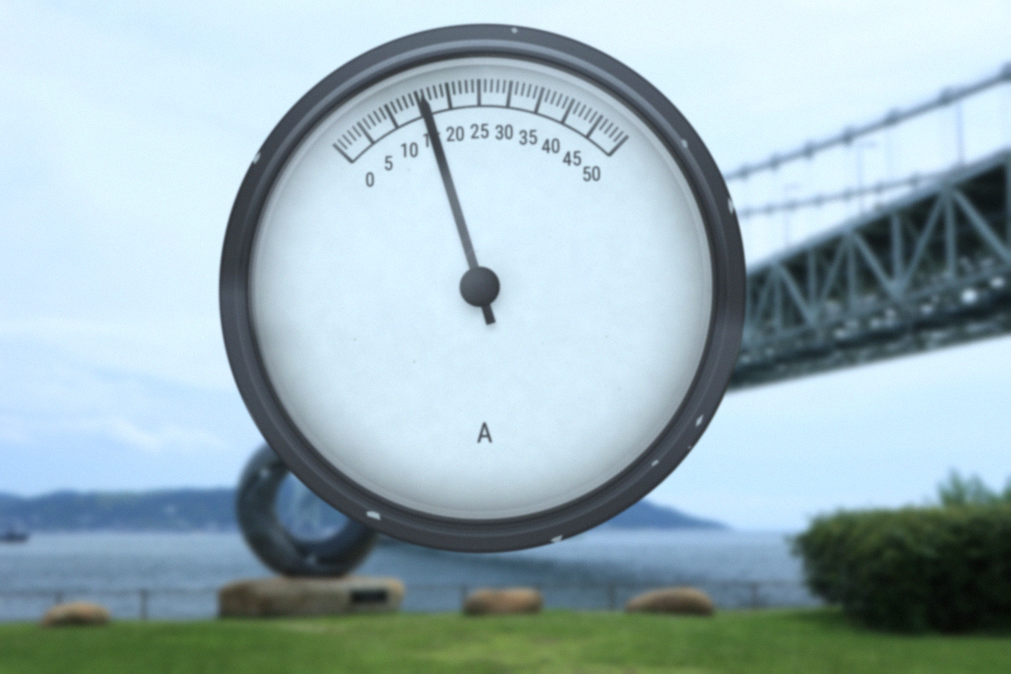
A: A 16
